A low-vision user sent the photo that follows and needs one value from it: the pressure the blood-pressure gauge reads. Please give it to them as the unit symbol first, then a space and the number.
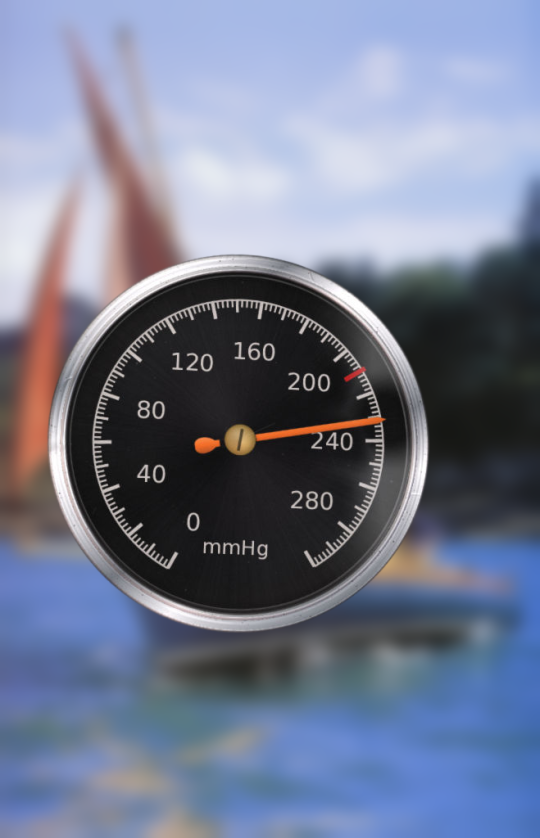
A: mmHg 232
